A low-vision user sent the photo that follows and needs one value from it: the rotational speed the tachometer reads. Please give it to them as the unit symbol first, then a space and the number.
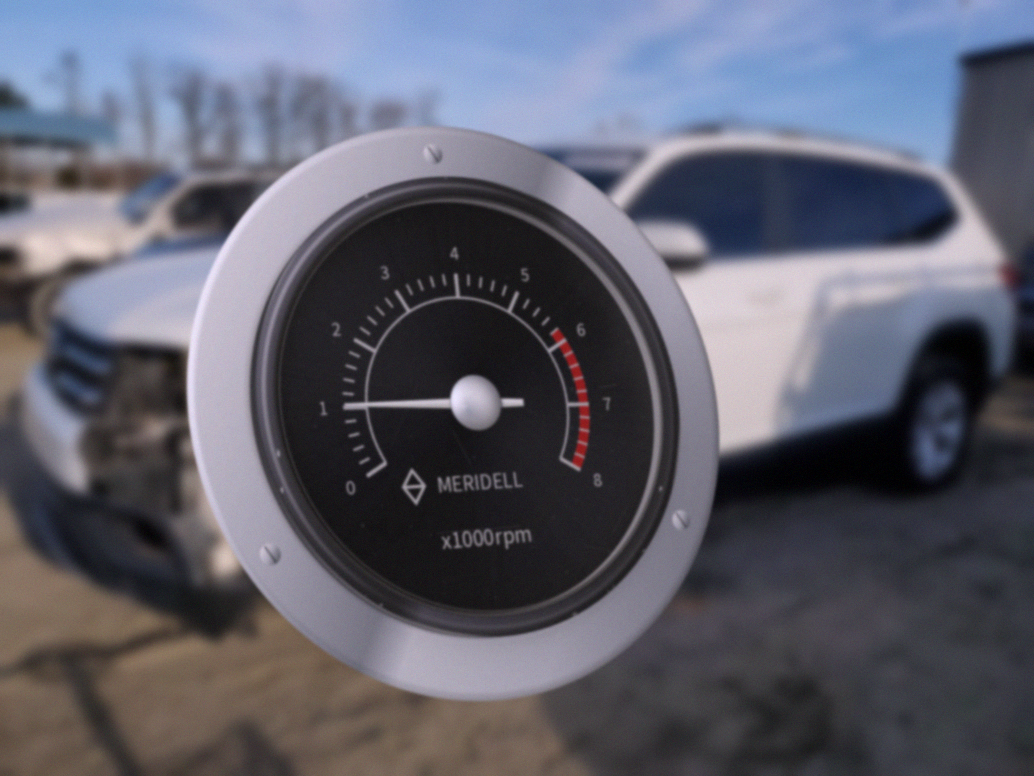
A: rpm 1000
